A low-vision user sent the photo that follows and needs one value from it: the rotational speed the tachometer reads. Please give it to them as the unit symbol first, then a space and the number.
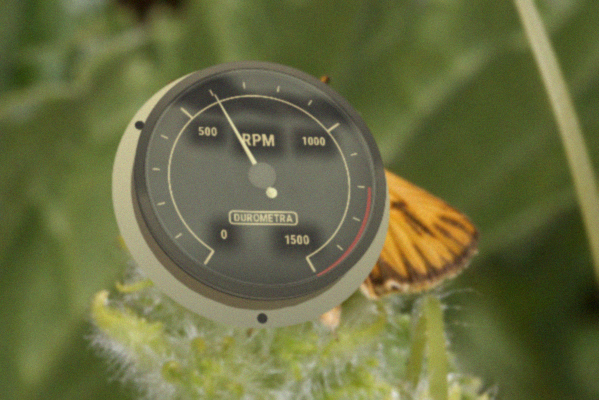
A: rpm 600
